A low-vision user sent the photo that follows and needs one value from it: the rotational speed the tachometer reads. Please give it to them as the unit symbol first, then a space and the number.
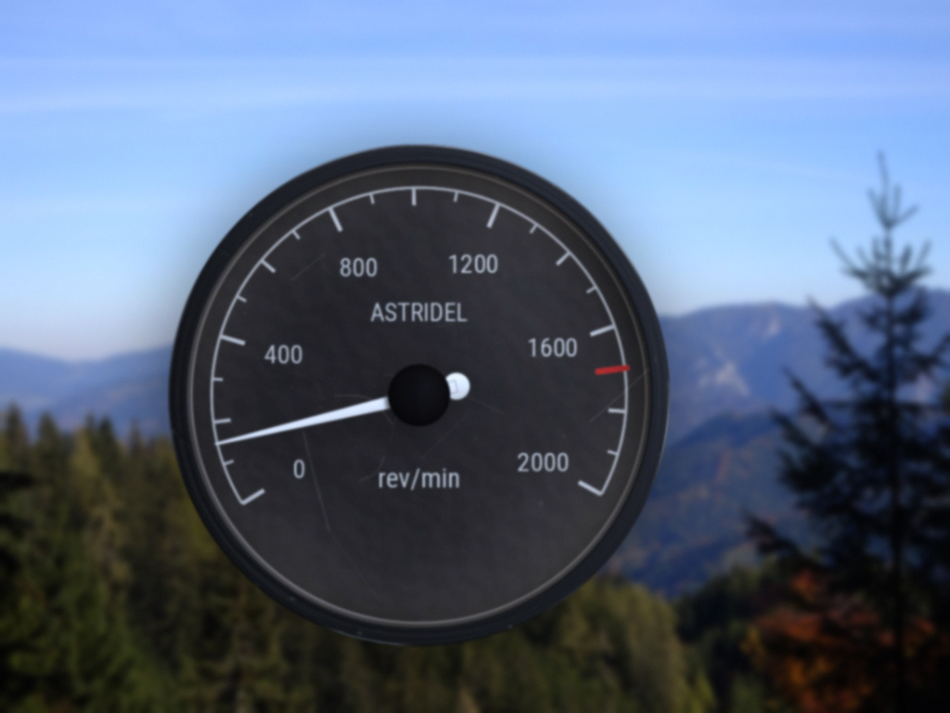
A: rpm 150
